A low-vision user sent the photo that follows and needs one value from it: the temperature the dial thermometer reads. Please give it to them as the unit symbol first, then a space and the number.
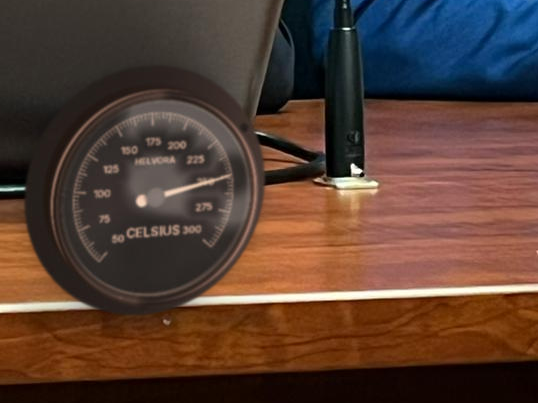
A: °C 250
